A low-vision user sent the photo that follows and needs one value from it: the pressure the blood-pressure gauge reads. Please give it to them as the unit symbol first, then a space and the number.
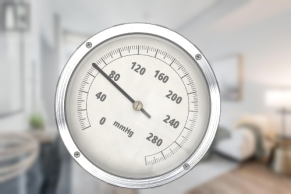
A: mmHg 70
